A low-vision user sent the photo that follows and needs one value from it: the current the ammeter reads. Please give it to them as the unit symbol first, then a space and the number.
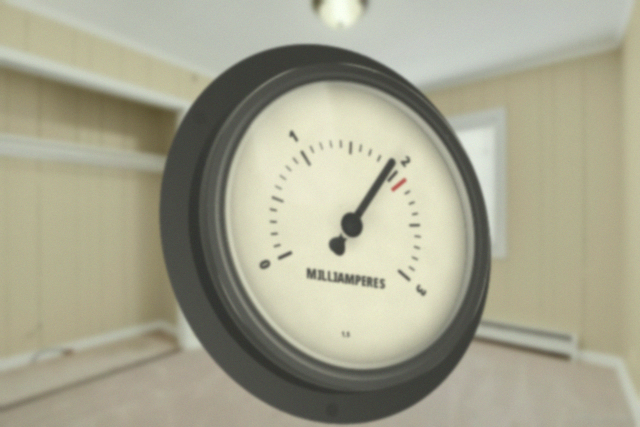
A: mA 1.9
